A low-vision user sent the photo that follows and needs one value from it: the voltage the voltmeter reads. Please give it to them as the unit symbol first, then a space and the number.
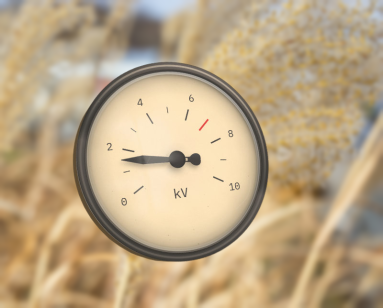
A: kV 1.5
